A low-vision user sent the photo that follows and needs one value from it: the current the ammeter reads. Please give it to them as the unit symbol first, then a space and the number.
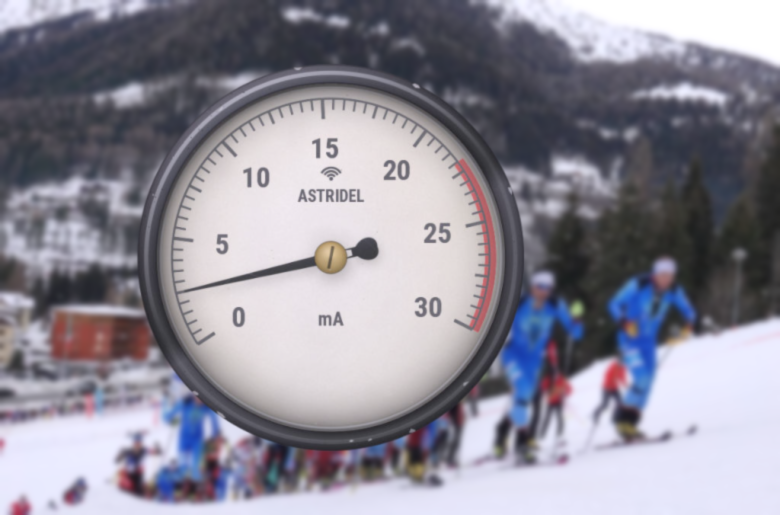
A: mA 2.5
